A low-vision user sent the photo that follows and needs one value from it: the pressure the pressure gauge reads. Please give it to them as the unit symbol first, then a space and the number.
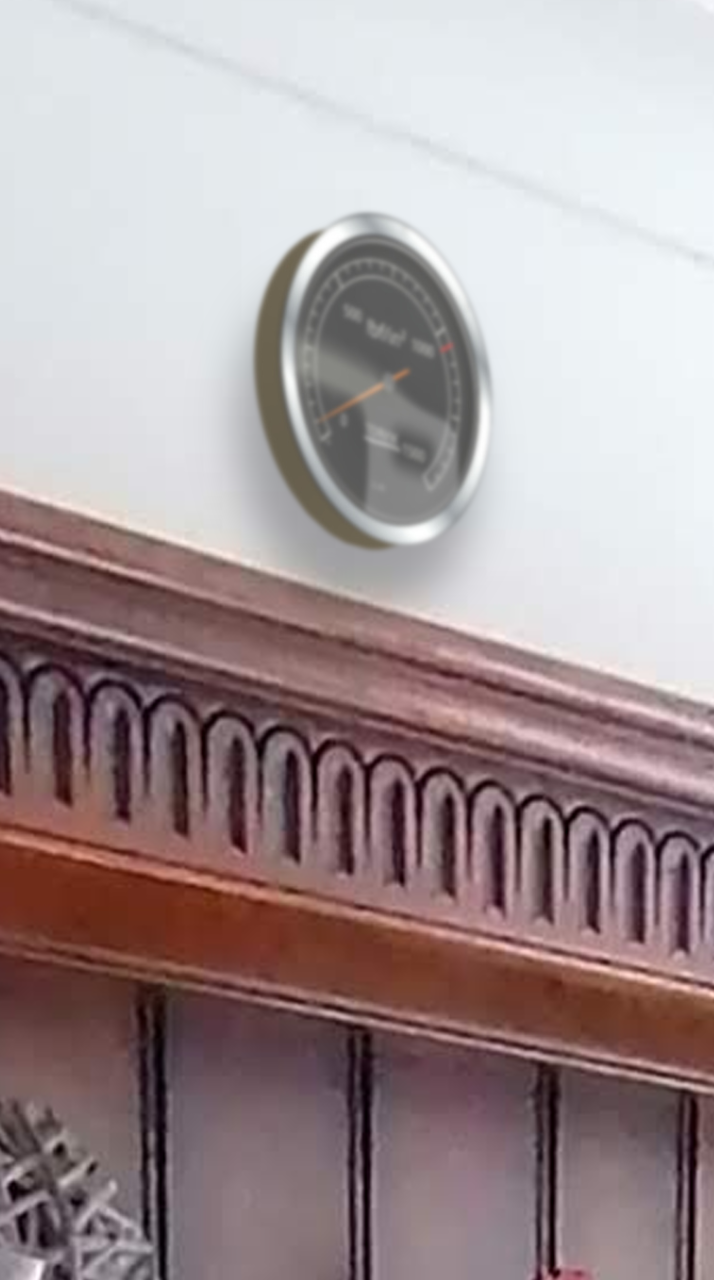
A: psi 50
